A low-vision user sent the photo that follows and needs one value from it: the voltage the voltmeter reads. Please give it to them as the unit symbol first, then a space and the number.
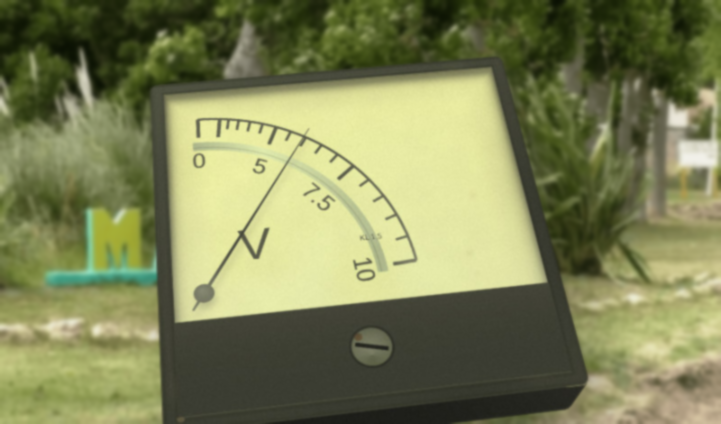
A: V 6
